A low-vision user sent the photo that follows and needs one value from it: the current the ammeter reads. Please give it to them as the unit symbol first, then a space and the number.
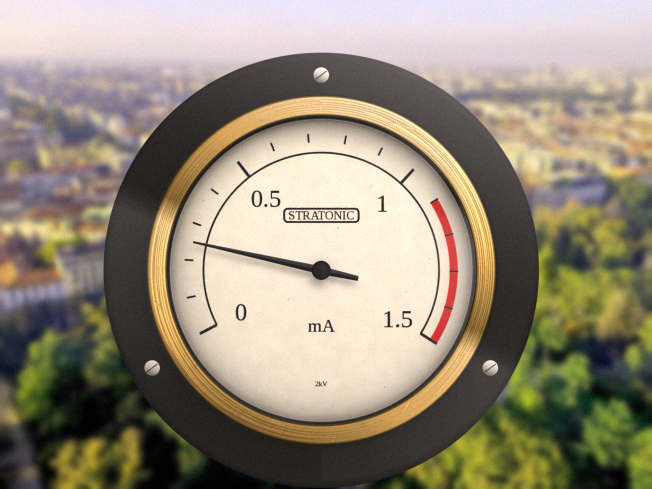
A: mA 0.25
